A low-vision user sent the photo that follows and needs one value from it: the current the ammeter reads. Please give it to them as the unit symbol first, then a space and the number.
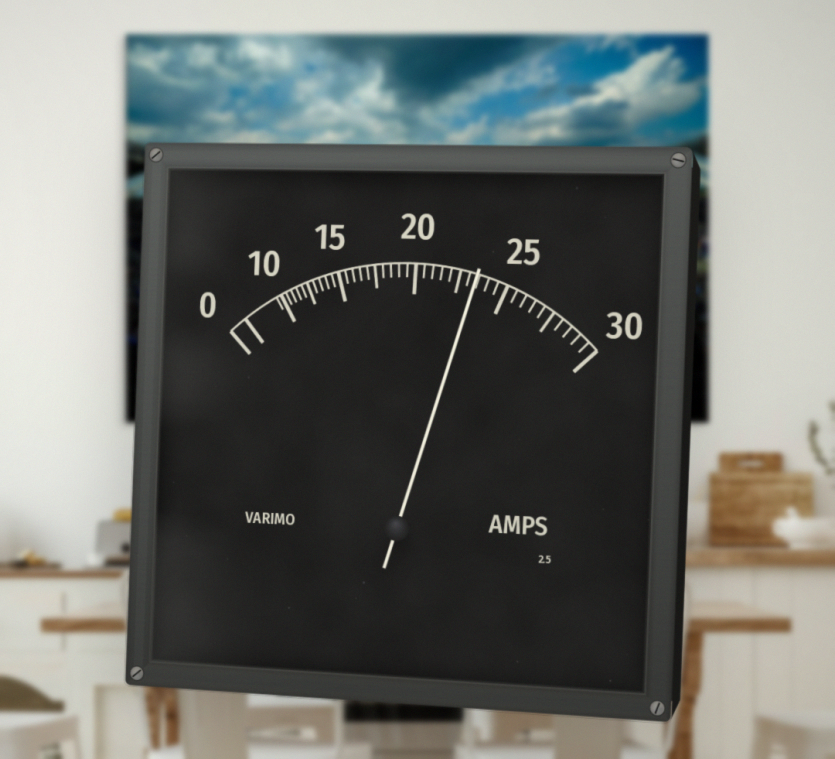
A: A 23.5
